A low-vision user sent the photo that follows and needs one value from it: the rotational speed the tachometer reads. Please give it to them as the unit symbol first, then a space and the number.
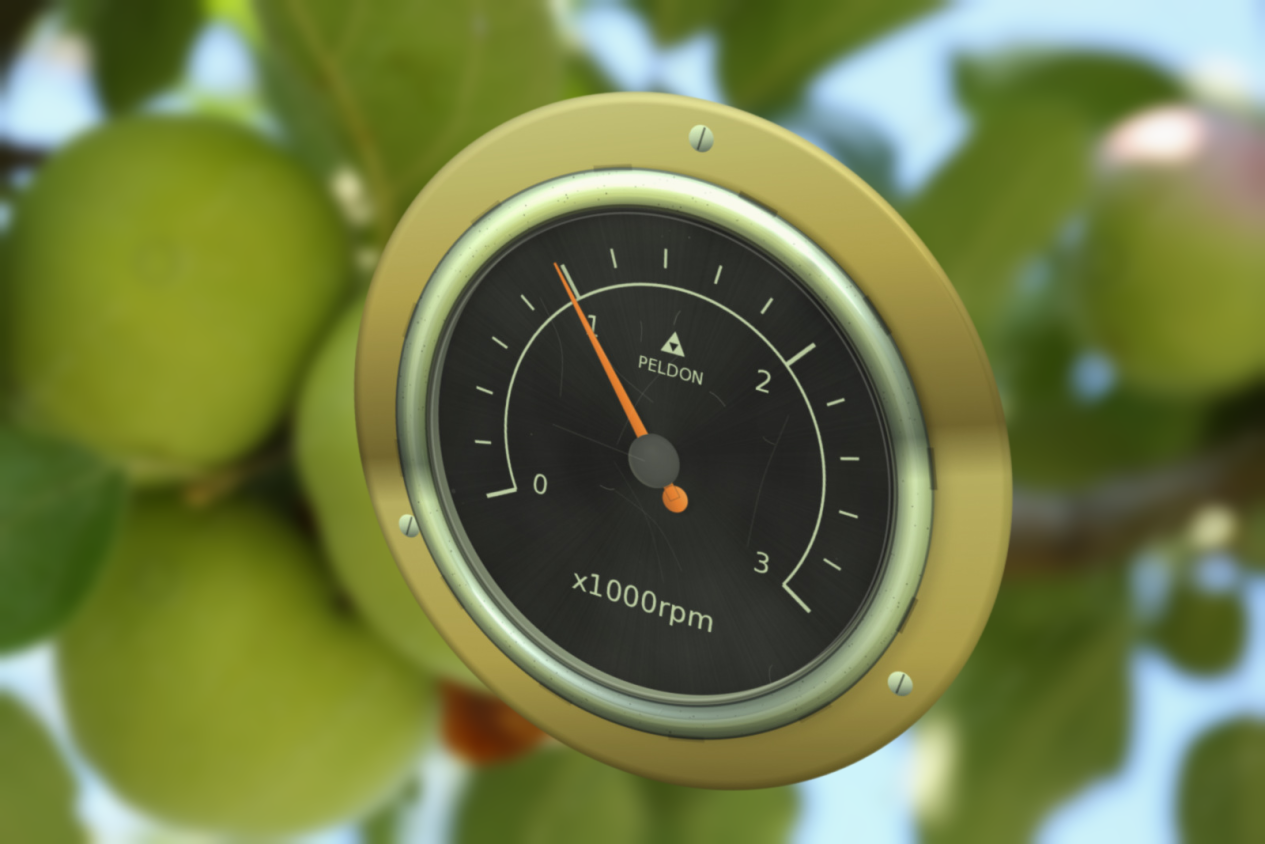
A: rpm 1000
